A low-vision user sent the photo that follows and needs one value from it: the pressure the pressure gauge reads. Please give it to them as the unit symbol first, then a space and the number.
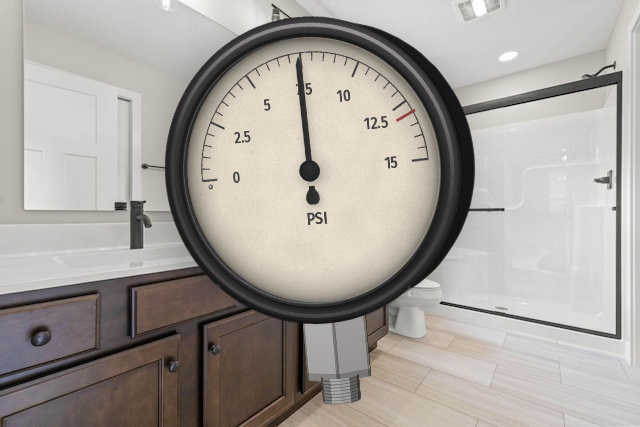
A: psi 7.5
